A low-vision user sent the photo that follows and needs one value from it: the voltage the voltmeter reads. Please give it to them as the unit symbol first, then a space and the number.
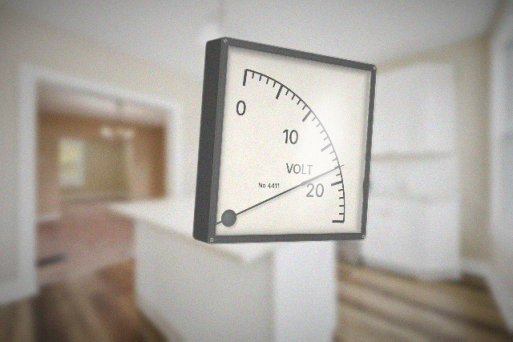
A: V 18
